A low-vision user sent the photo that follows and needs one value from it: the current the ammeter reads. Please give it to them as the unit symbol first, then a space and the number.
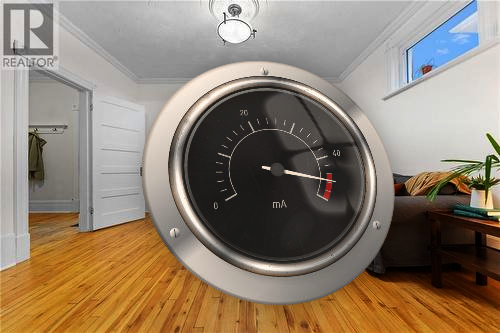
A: mA 46
